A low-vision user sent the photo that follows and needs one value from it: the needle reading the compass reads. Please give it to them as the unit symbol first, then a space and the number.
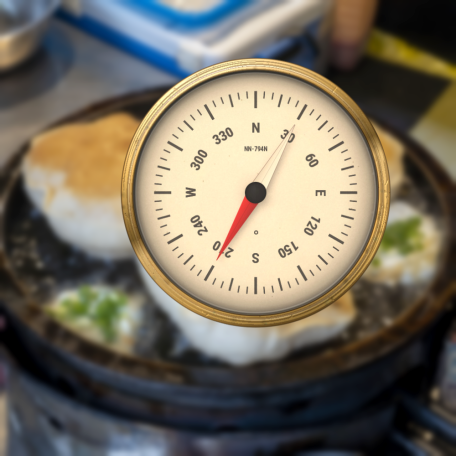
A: ° 210
